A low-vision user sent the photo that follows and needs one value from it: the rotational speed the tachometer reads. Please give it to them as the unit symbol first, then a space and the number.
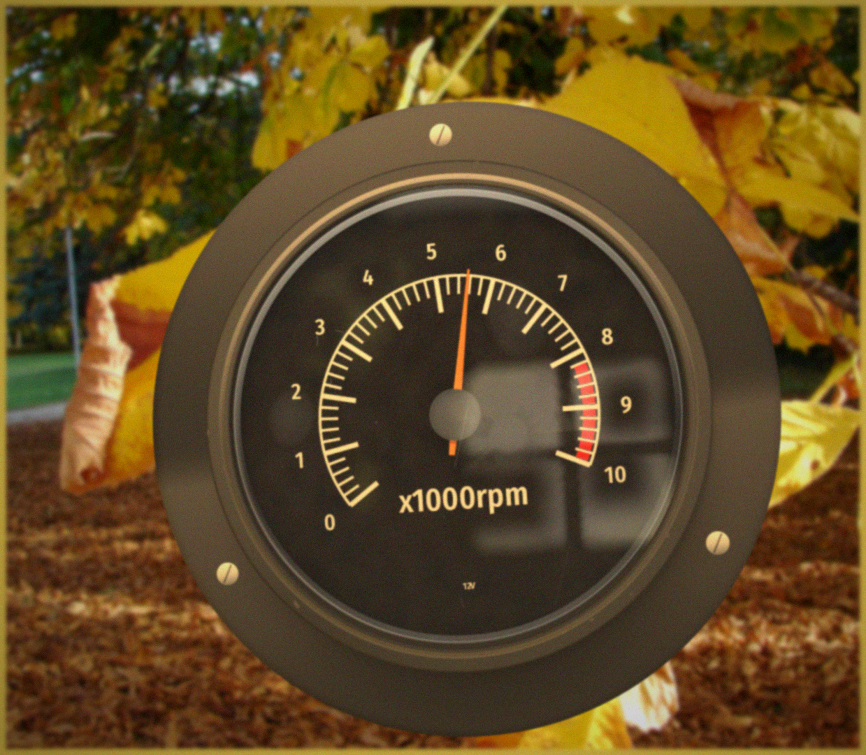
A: rpm 5600
